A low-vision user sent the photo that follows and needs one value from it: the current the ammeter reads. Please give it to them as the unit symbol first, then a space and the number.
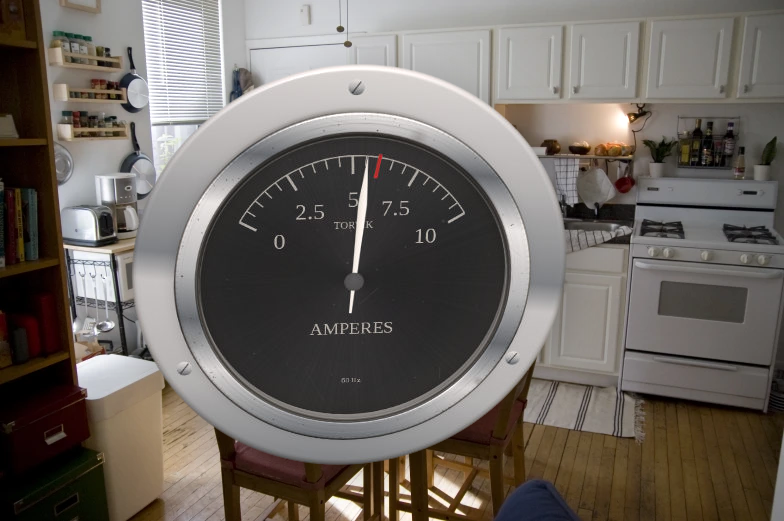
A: A 5.5
